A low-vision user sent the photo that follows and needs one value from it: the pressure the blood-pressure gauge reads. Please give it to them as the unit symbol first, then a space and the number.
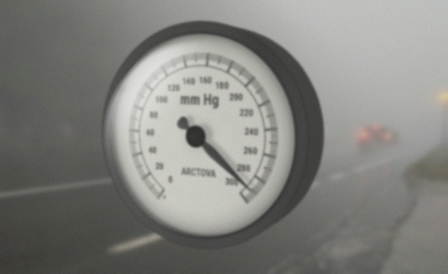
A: mmHg 290
